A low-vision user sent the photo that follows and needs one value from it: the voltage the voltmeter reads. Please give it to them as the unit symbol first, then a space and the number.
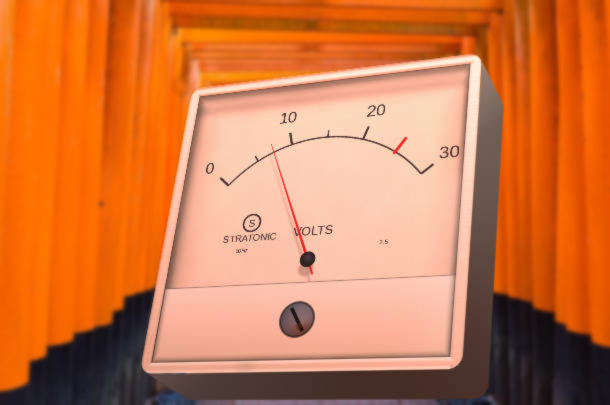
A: V 7.5
